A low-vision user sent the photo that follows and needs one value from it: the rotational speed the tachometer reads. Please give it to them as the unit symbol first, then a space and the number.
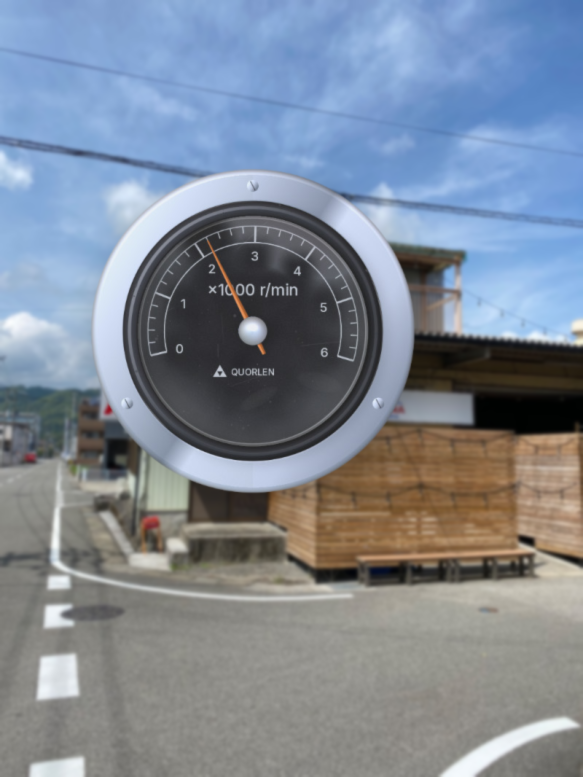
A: rpm 2200
